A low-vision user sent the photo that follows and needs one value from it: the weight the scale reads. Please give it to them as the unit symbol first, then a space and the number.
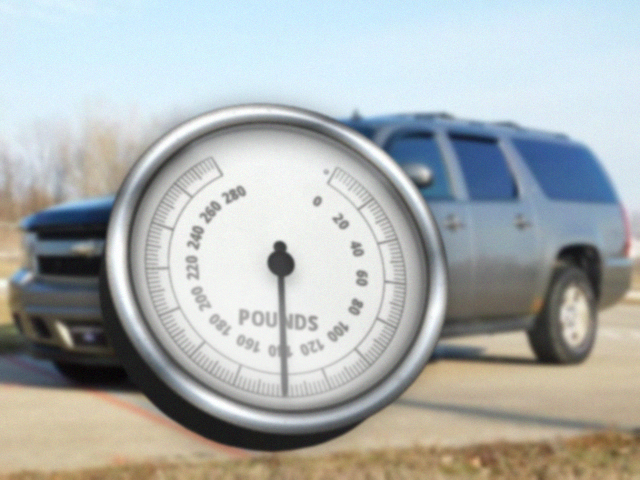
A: lb 140
